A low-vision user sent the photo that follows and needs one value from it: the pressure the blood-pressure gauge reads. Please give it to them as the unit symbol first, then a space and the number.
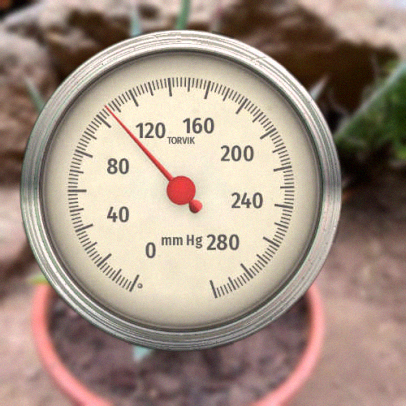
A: mmHg 106
